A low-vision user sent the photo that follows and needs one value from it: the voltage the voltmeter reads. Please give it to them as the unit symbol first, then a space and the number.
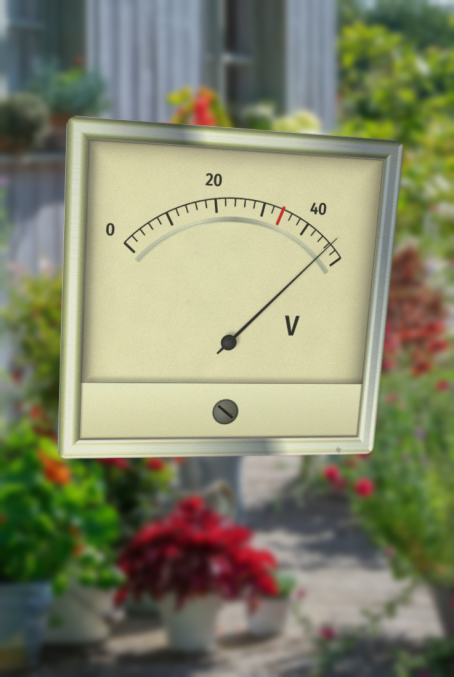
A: V 46
